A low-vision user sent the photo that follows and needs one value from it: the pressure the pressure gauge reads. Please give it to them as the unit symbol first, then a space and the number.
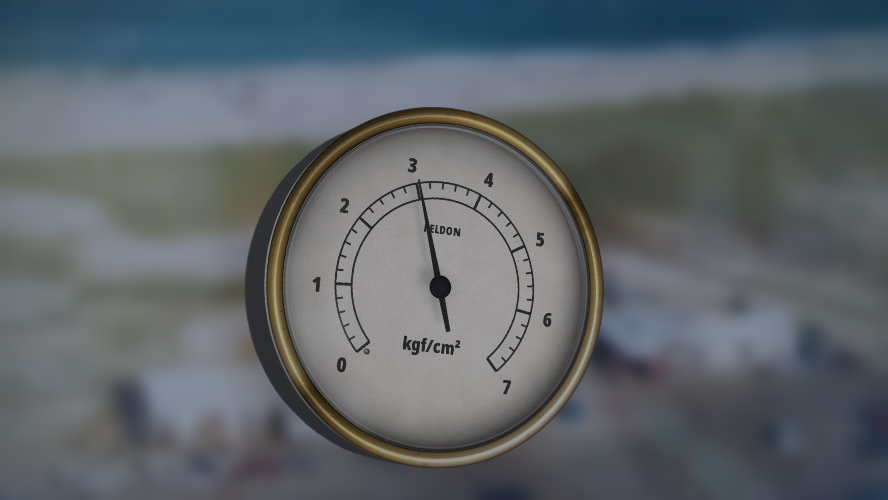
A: kg/cm² 3
